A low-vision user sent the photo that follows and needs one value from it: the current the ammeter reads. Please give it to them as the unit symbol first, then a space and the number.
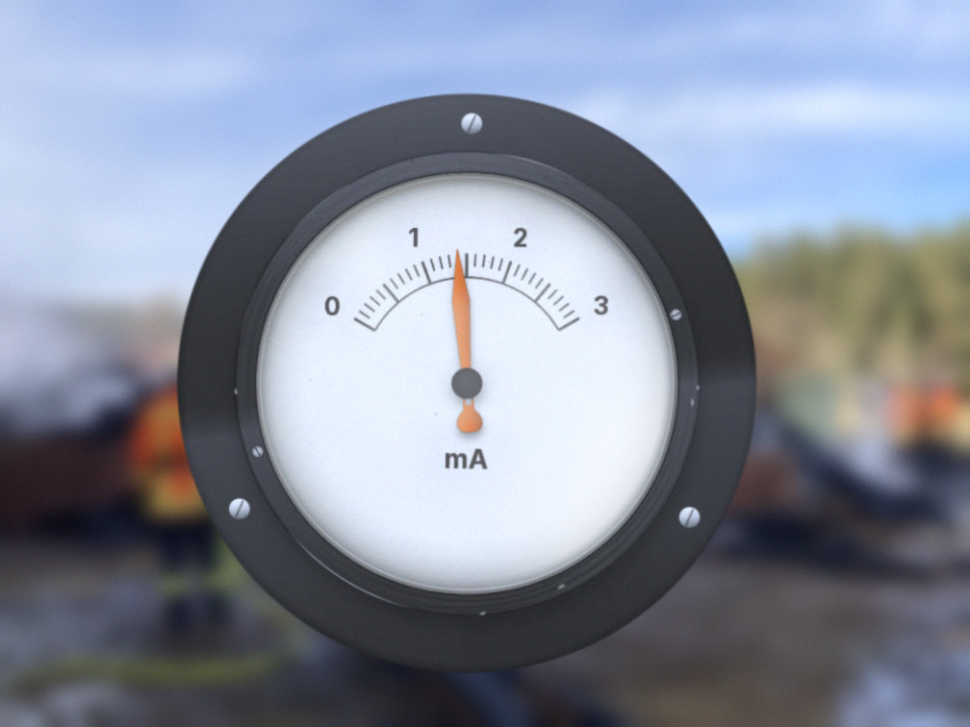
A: mA 1.4
